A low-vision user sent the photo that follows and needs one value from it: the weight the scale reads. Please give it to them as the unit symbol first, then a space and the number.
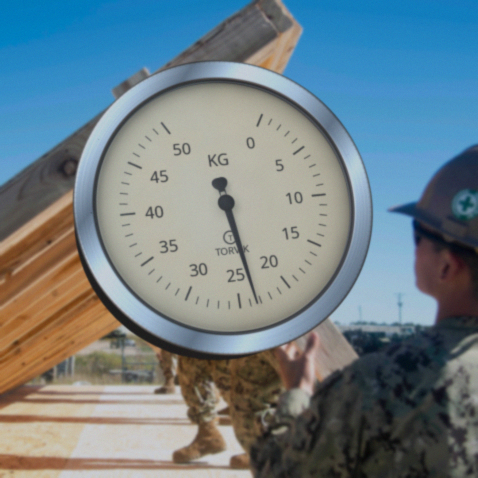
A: kg 23.5
